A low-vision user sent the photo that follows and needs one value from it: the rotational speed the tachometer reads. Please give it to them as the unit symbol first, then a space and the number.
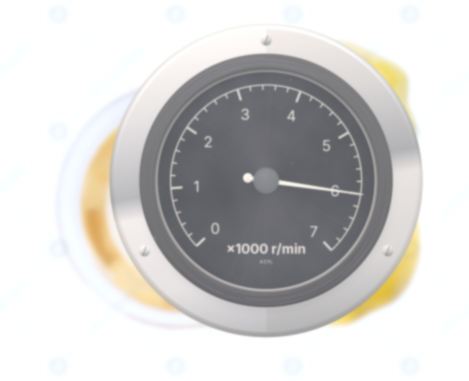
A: rpm 6000
